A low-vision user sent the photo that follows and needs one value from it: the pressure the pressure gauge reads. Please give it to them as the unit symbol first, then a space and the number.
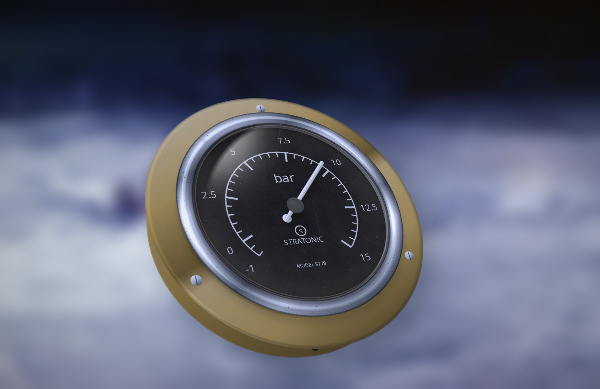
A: bar 9.5
